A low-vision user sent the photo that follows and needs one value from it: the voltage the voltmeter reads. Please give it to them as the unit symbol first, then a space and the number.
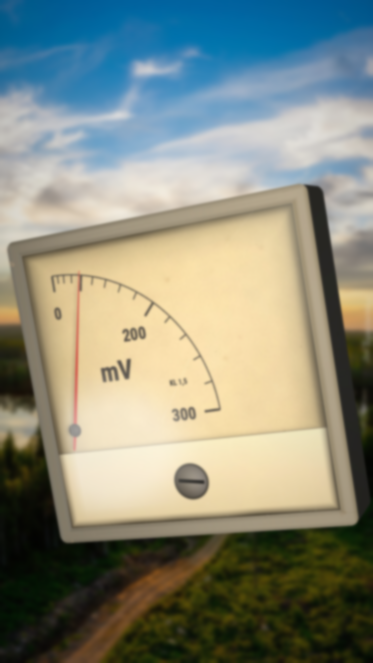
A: mV 100
